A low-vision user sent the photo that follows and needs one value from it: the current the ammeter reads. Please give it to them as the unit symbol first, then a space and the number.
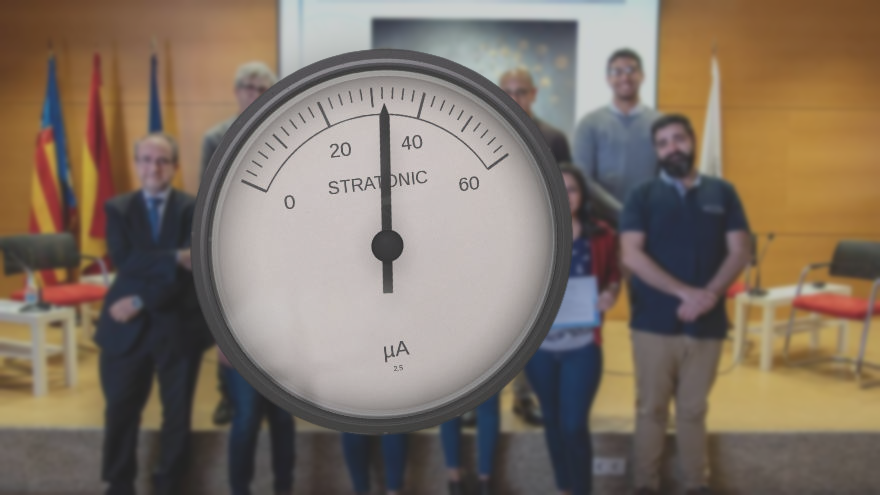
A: µA 32
